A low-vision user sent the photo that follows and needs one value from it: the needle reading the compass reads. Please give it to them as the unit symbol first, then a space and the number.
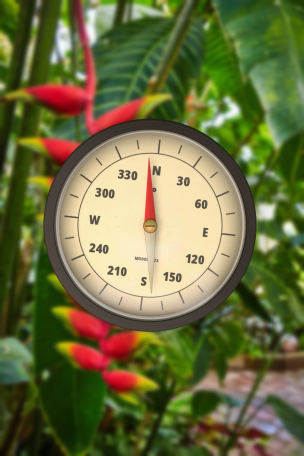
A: ° 352.5
